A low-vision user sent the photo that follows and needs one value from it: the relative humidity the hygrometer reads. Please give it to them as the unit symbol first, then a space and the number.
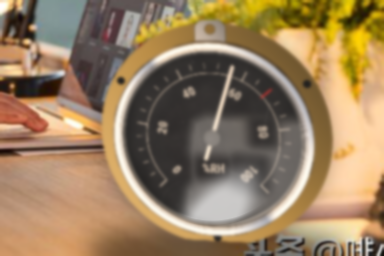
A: % 56
